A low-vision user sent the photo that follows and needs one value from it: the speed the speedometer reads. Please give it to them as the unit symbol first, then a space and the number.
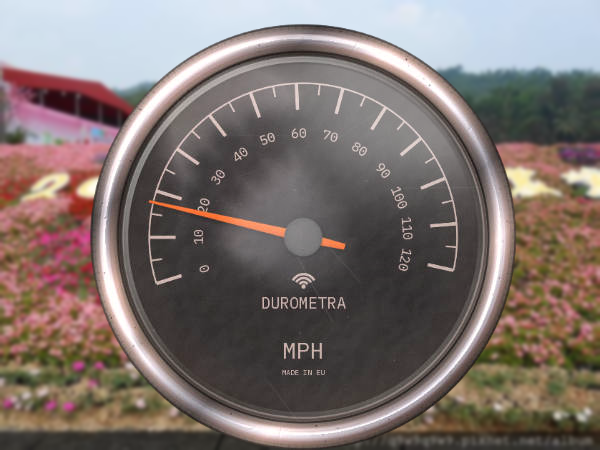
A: mph 17.5
